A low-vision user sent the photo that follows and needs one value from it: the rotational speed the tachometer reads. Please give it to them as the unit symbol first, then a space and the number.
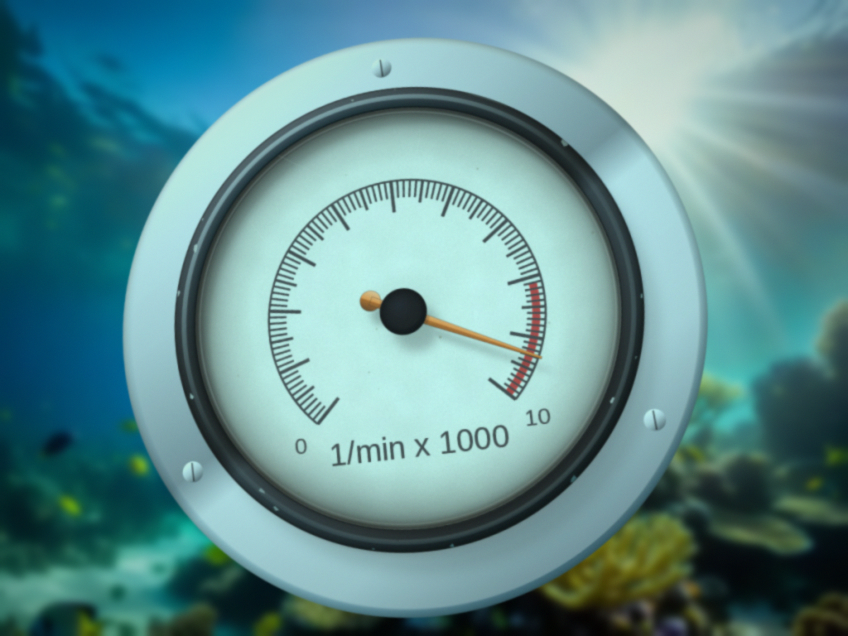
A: rpm 9300
